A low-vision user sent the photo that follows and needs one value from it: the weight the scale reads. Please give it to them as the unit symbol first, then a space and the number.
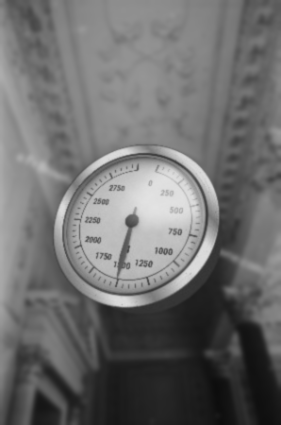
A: g 1500
